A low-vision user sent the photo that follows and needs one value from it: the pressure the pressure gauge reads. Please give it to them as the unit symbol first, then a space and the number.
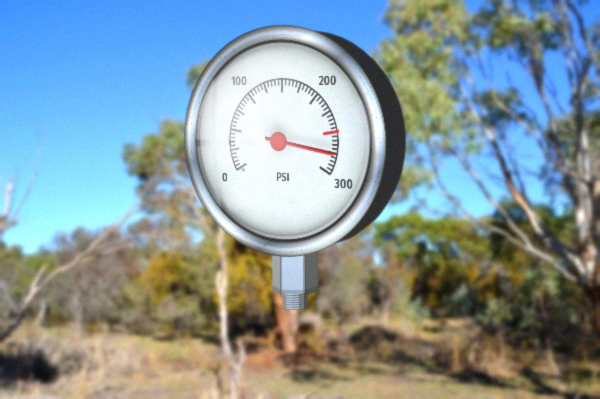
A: psi 275
